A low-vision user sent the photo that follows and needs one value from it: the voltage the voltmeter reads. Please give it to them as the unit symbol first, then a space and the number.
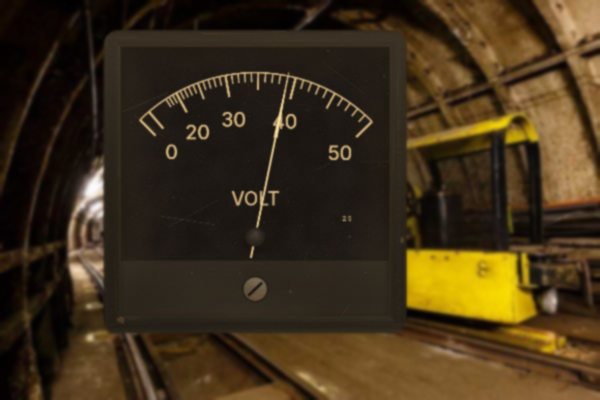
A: V 39
